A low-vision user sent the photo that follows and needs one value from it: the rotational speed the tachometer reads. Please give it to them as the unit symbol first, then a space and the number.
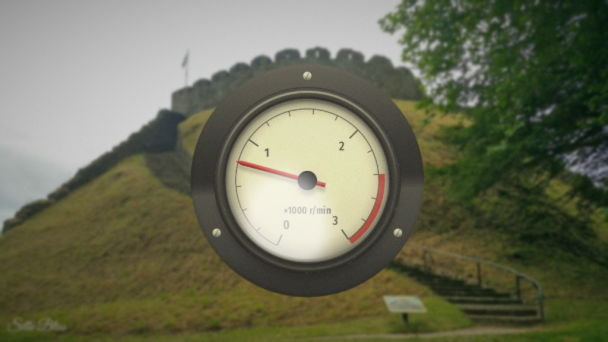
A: rpm 800
